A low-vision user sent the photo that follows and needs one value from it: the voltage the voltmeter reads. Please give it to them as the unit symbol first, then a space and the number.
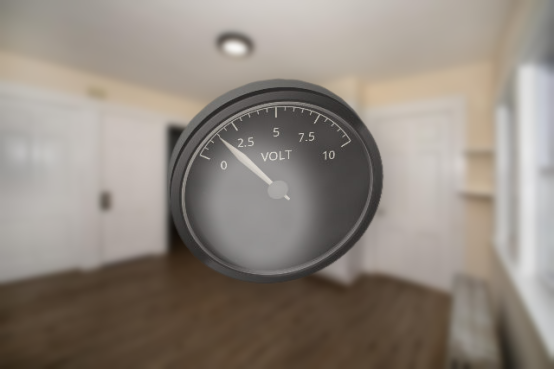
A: V 1.5
